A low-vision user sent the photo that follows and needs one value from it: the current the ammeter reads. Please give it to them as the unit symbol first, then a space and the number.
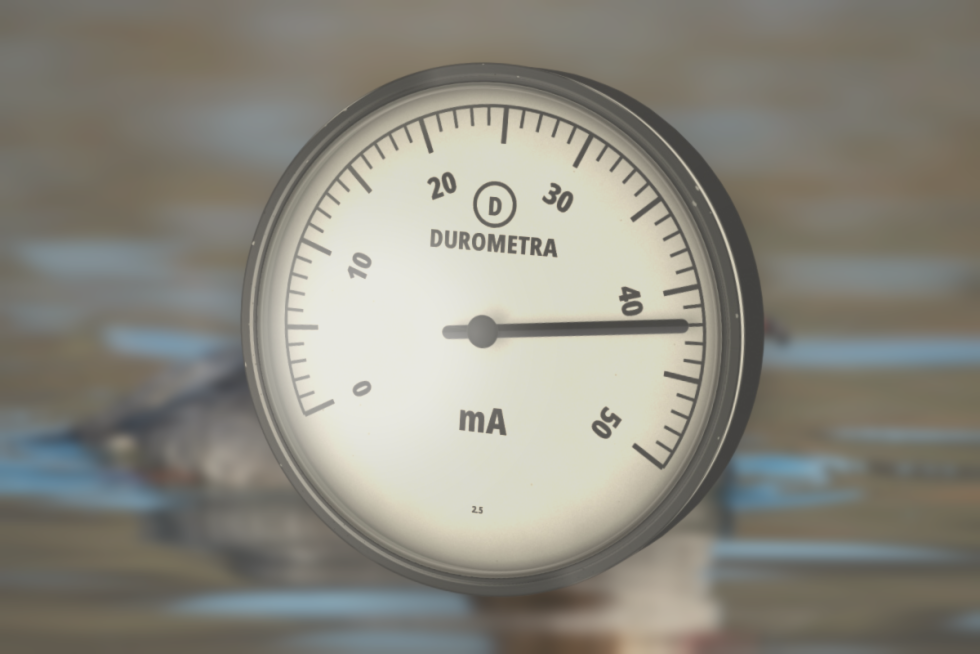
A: mA 42
